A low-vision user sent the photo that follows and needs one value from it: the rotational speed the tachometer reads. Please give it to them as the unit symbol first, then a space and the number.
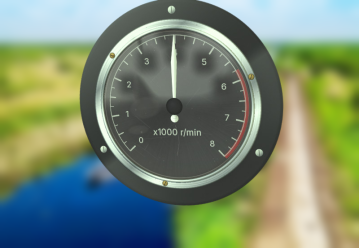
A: rpm 4000
